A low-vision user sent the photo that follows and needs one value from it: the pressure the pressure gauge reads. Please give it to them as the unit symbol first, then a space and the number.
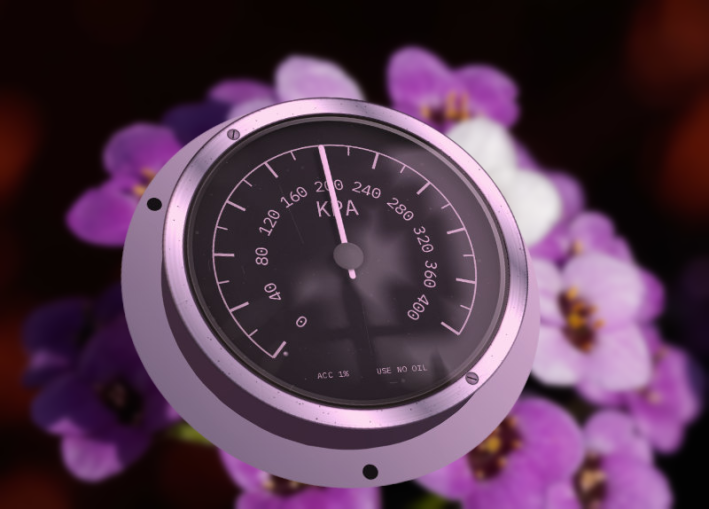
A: kPa 200
